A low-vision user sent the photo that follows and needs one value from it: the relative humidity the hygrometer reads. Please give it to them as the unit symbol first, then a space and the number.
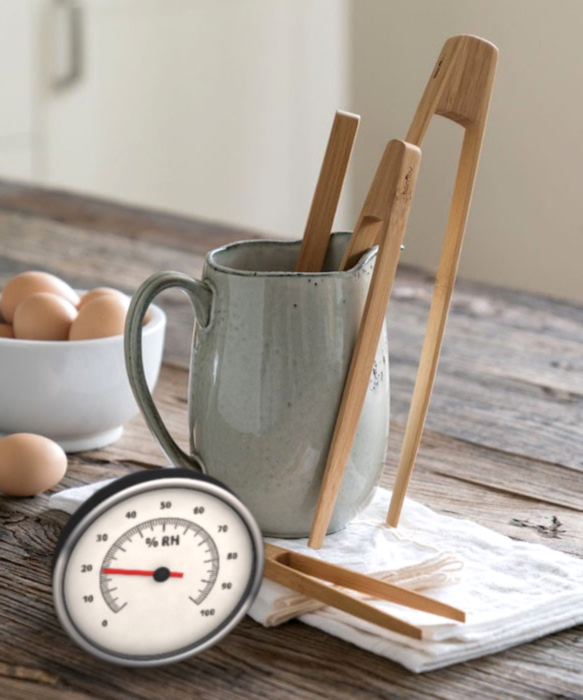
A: % 20
